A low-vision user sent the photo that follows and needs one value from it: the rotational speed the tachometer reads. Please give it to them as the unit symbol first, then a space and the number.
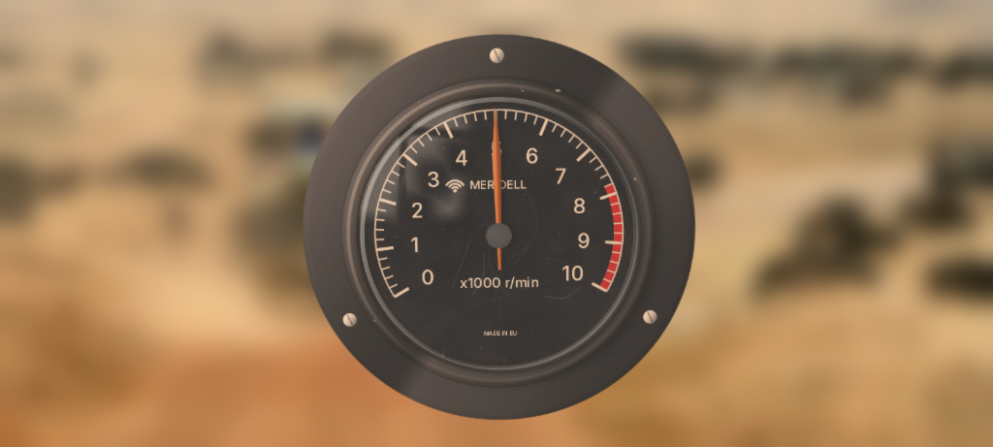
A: rpm 5000
